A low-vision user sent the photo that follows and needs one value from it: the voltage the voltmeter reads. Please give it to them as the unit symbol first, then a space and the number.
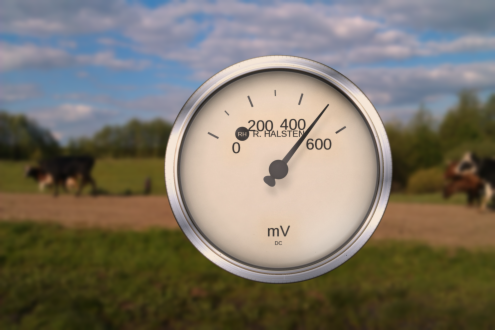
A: mV 500
